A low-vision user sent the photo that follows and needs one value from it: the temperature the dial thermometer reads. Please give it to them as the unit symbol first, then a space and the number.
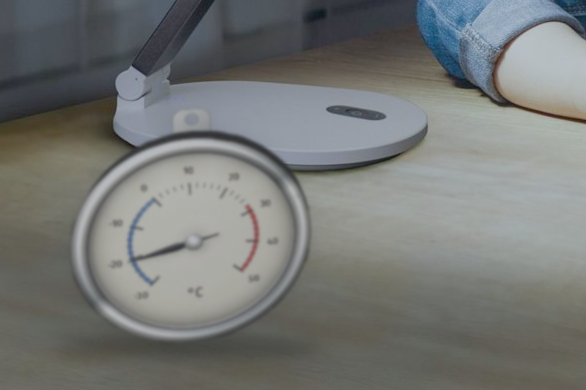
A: °C -20
